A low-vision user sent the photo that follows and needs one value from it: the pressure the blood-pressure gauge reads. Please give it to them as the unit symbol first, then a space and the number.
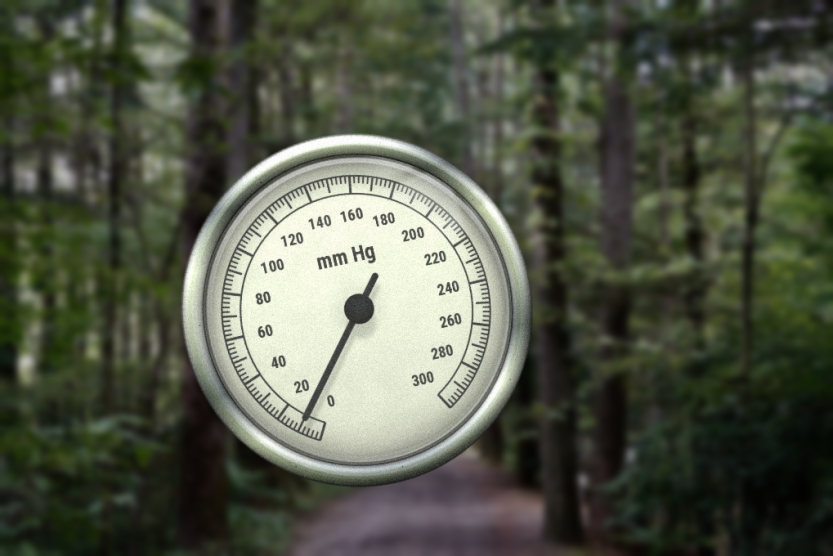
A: mmHg 10
